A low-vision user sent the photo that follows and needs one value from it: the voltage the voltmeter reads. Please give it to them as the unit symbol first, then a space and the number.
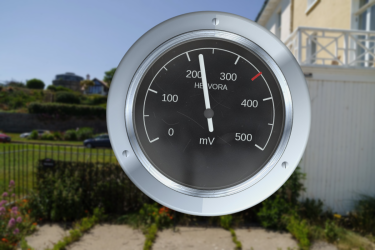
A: mV 225
